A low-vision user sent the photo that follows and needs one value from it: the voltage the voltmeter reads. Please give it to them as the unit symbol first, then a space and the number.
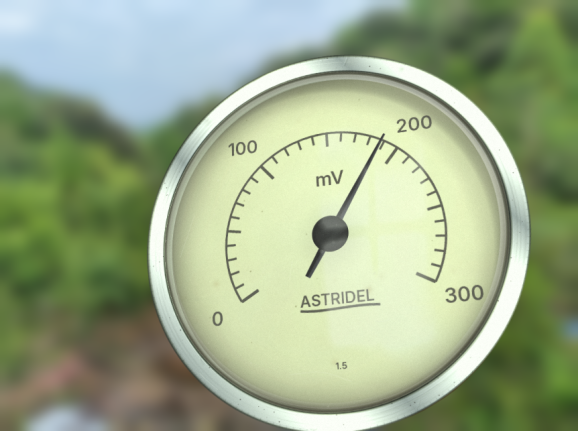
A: mV 190
